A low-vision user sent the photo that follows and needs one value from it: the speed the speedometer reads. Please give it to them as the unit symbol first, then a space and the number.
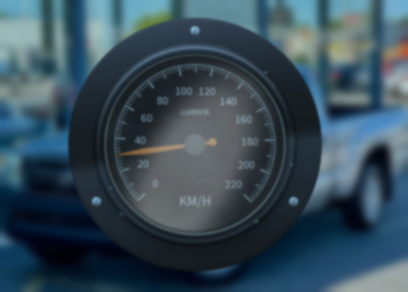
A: km/h 30
